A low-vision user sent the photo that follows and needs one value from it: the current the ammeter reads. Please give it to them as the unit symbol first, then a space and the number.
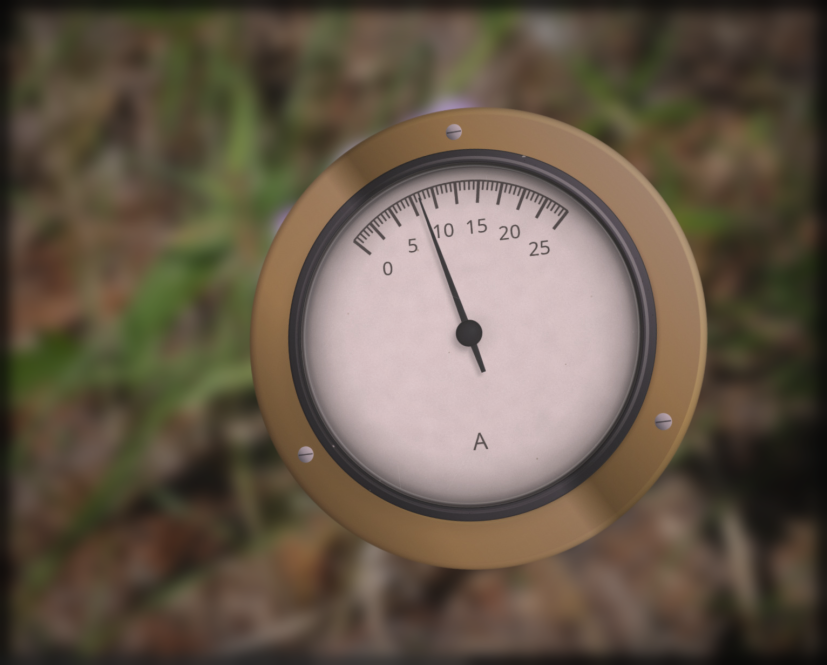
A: A 8.5
